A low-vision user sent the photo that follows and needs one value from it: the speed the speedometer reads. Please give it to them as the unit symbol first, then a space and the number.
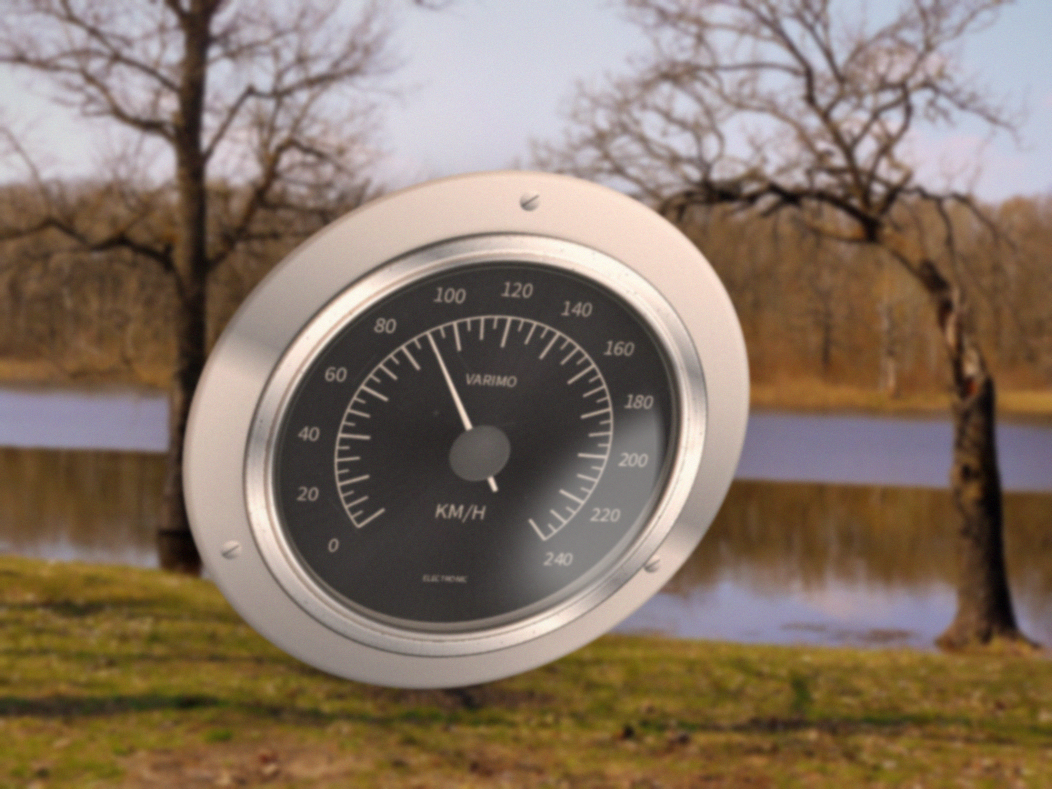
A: km/h 90
